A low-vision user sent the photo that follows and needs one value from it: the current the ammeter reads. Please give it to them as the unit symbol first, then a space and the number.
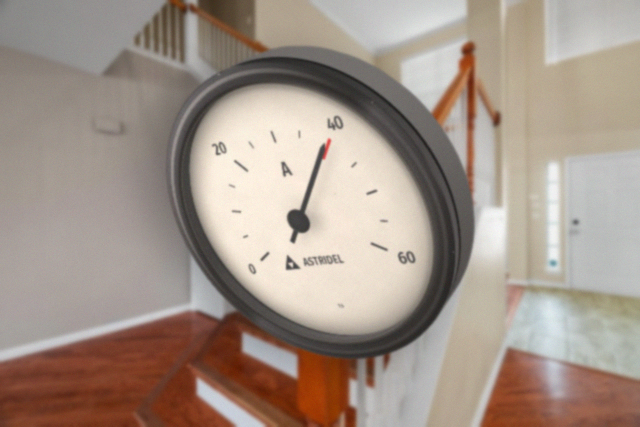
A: A 40
